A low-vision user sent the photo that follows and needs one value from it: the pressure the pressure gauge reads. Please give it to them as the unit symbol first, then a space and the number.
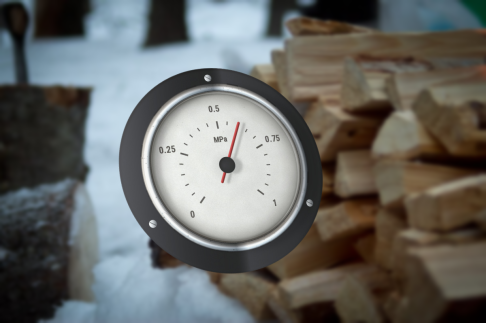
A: MPa 0.6
